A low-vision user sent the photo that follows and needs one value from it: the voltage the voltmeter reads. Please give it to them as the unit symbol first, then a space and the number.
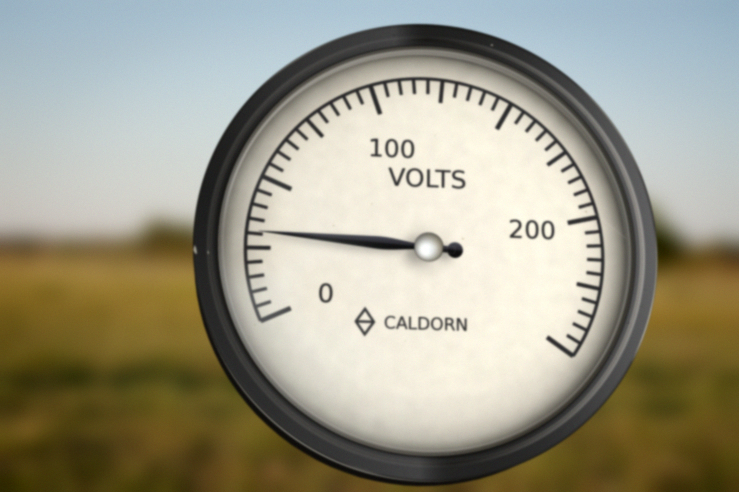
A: V 30
